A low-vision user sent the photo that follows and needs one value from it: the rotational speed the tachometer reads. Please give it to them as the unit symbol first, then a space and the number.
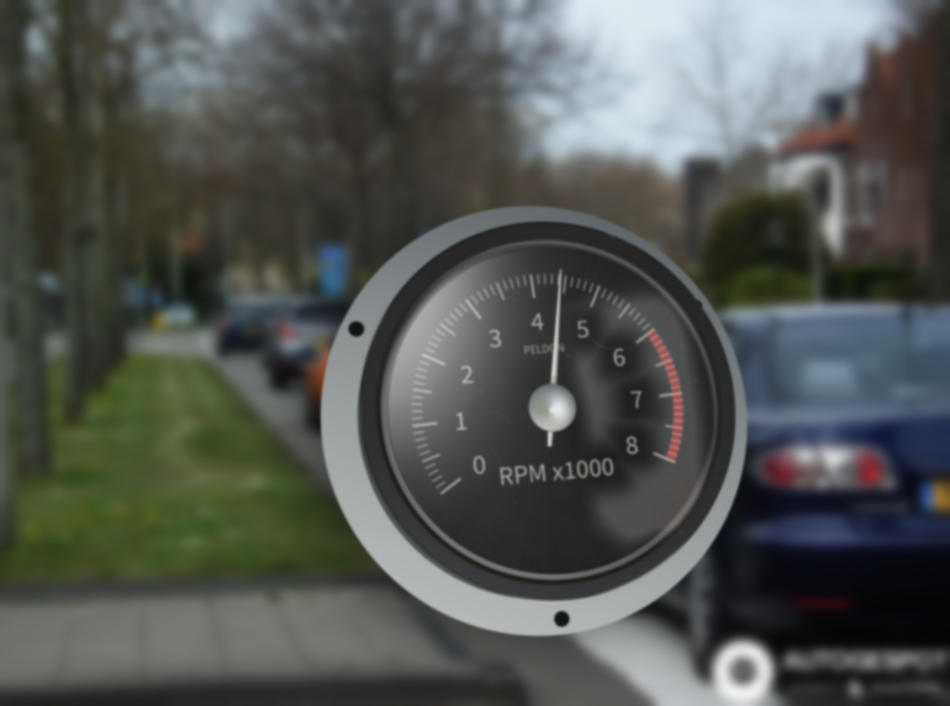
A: rpm 4400
